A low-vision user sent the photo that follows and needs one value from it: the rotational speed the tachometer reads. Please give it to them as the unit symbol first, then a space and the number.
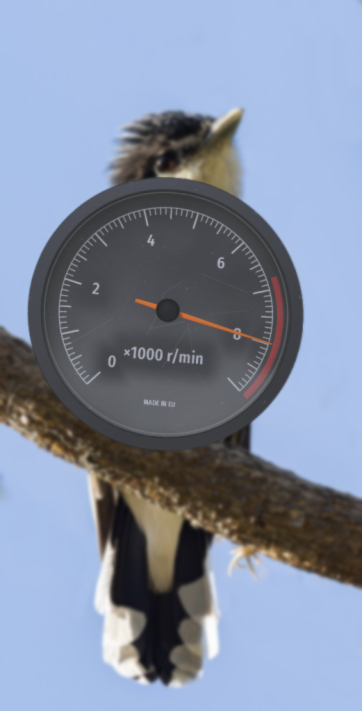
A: rpm 8000
